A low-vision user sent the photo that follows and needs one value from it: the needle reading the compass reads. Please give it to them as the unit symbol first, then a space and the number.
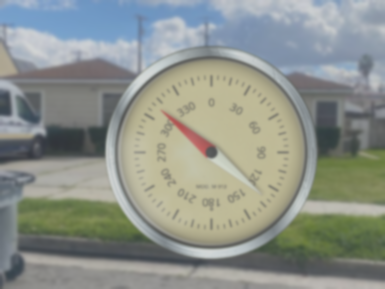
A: ° 310
